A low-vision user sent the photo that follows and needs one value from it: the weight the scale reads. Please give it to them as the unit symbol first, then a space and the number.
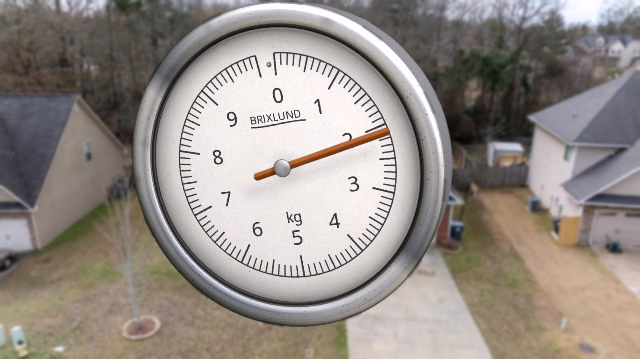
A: kg 2.1
